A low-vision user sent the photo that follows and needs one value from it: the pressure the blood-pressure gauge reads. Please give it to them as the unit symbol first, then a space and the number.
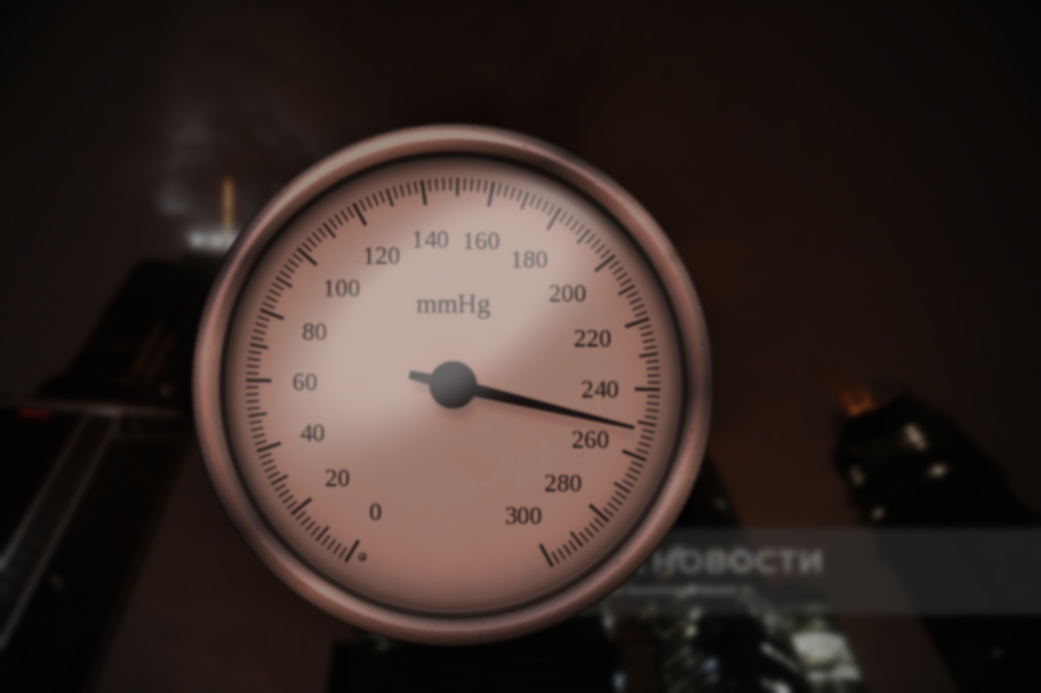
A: mmHg 252
